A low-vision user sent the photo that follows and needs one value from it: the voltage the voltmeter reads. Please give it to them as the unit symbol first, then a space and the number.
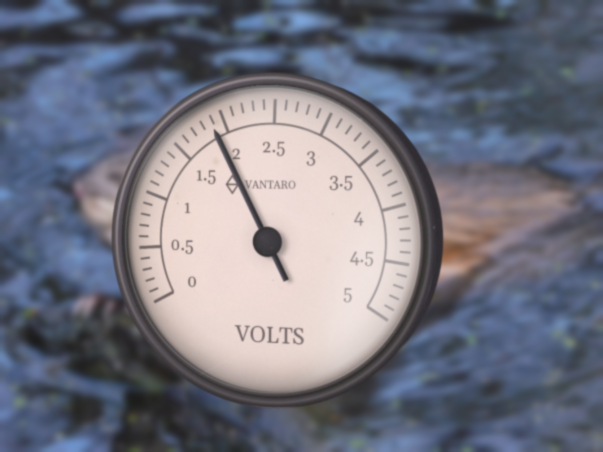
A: V 1.9
